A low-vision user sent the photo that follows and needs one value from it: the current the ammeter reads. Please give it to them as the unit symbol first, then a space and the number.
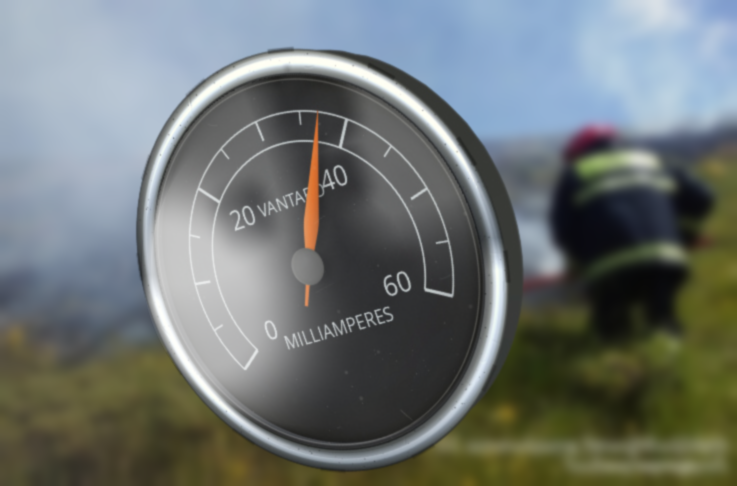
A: mA 37.5
